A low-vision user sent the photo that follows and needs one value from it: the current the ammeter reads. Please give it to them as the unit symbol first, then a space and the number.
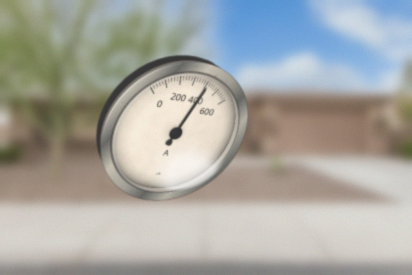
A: A 400
